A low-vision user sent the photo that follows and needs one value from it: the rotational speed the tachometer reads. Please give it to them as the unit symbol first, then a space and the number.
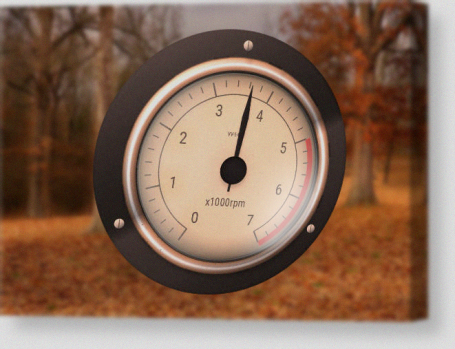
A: rpm 3600
